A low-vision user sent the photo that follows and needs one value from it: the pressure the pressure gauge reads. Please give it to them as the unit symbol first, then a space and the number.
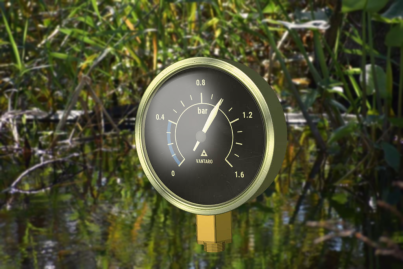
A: bar 1
